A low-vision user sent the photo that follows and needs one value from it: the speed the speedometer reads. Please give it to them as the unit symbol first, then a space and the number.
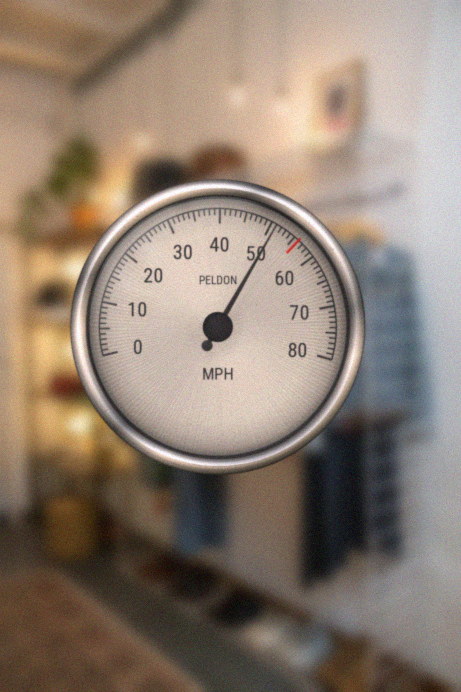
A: mph 51
